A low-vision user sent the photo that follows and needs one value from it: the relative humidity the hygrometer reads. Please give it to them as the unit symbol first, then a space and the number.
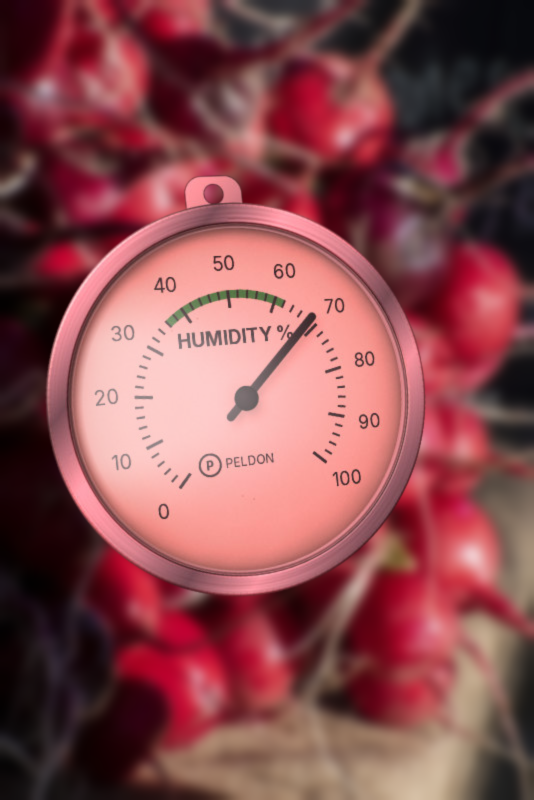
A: % 68
